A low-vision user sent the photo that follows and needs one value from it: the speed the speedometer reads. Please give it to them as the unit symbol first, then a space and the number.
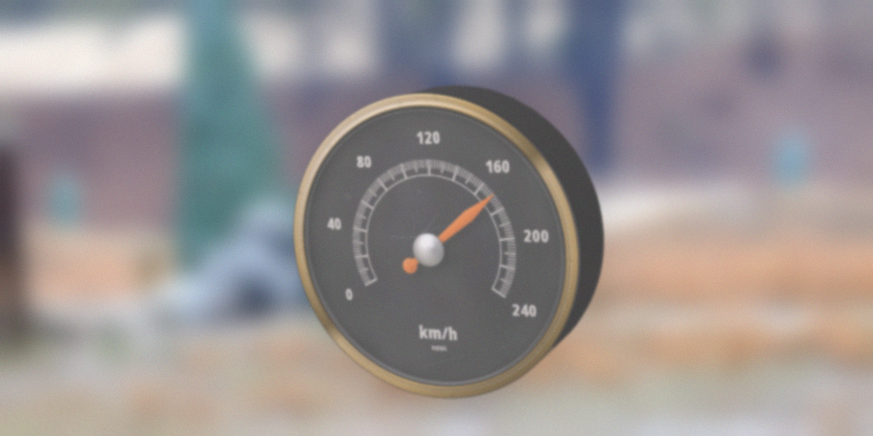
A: km/h 170
